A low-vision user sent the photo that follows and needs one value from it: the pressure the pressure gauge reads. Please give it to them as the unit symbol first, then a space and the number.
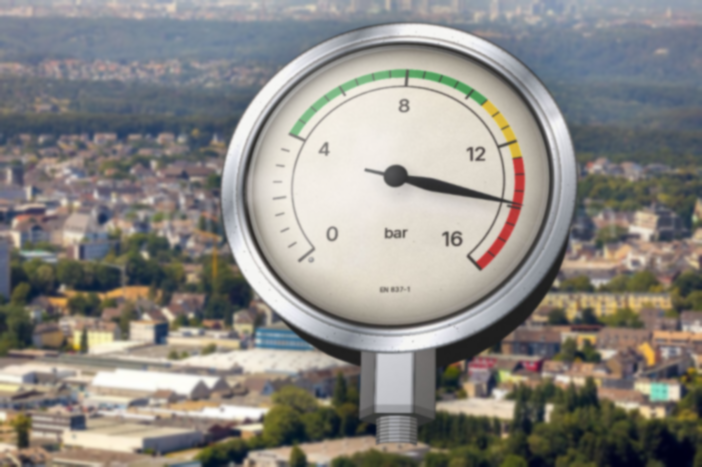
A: bar 14
